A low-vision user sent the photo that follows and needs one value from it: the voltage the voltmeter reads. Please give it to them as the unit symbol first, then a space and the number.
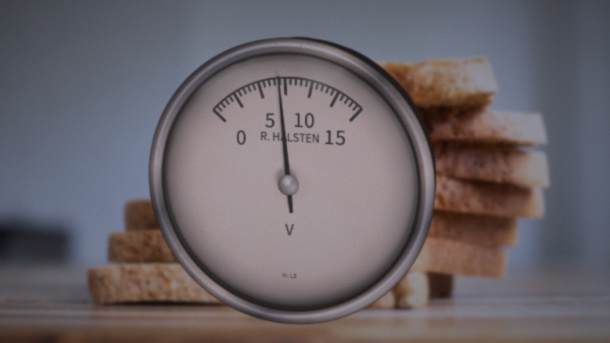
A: V 7
